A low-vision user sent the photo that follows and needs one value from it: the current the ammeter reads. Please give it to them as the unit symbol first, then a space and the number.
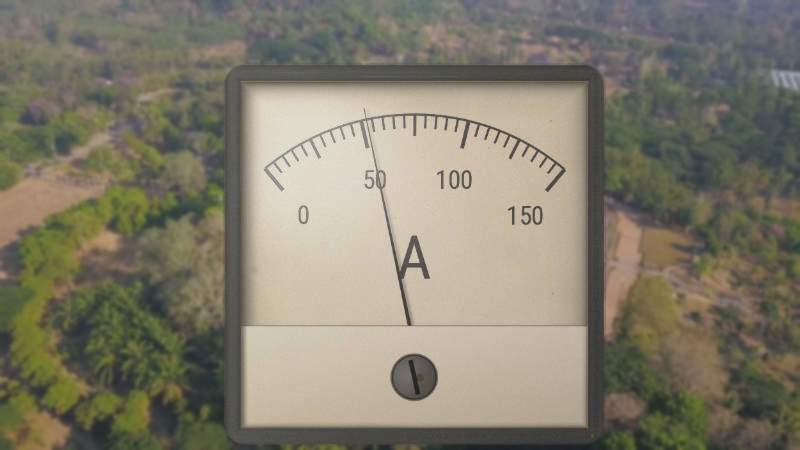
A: A 52.5
